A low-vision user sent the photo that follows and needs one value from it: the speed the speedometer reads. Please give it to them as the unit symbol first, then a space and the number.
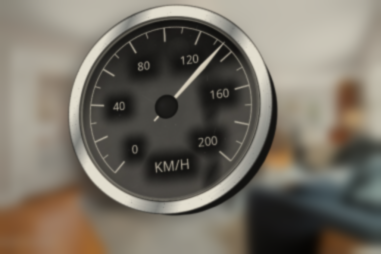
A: km/h 135
